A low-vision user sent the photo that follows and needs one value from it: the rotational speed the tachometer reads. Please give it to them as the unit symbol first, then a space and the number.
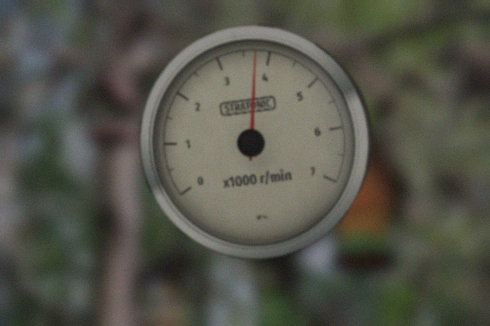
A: rpm 3750
